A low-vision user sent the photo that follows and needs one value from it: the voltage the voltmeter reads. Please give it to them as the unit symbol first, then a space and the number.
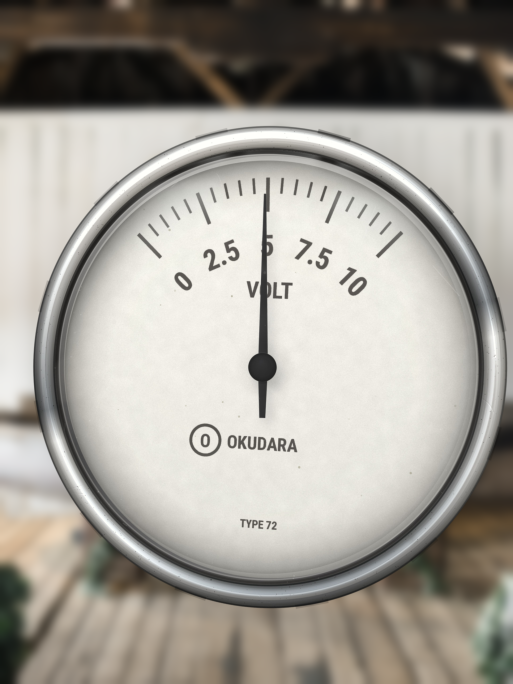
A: V 5
